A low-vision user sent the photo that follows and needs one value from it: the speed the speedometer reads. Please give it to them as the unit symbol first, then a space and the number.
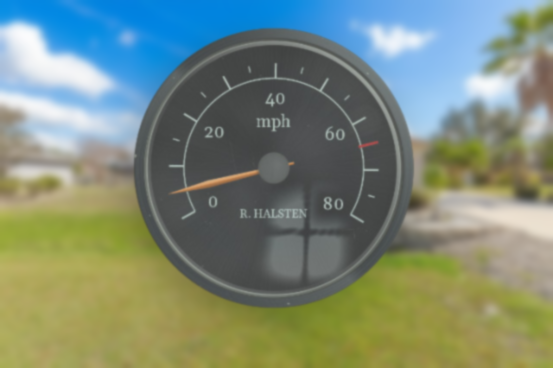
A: mph 5
